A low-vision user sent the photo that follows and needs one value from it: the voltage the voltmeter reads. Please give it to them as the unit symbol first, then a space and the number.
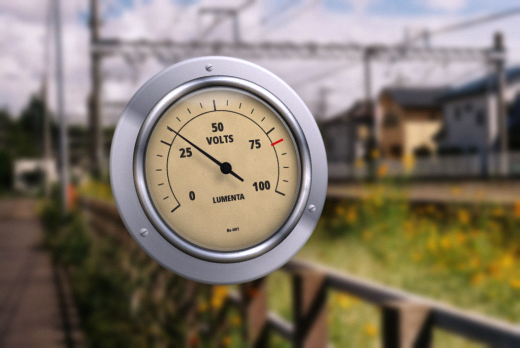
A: V 30
